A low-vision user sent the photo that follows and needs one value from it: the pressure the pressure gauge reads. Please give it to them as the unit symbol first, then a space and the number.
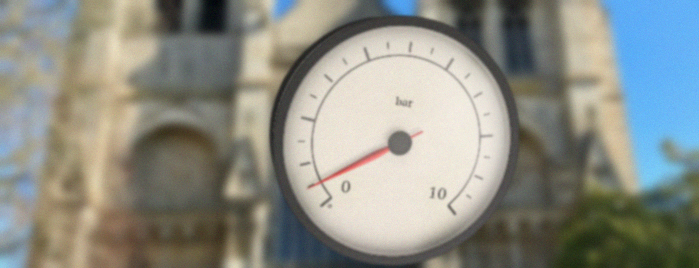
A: bar 0.5
